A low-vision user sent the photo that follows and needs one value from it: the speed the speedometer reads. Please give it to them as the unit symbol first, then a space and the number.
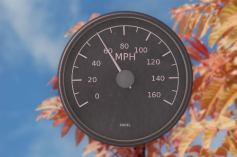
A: mph 60
